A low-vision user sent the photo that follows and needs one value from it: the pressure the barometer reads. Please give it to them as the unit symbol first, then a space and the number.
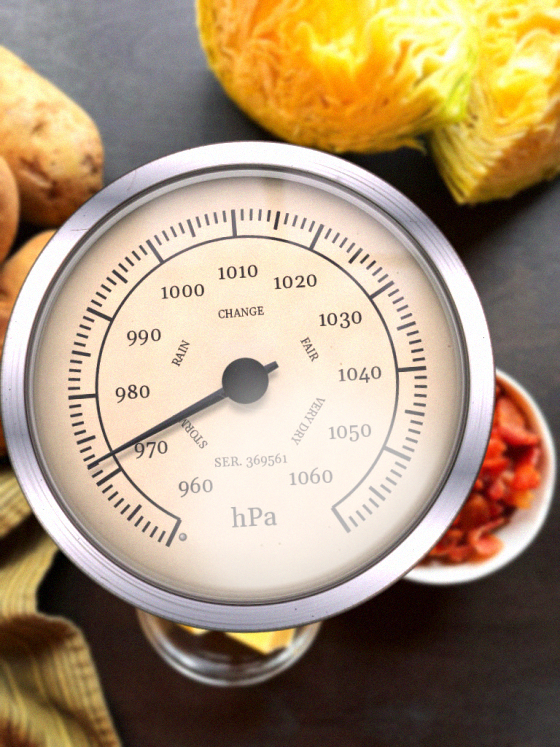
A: hPa 972
